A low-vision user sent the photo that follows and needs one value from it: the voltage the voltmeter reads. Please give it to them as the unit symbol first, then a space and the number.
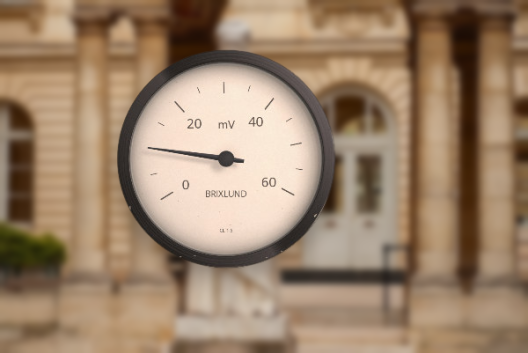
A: mV 10
